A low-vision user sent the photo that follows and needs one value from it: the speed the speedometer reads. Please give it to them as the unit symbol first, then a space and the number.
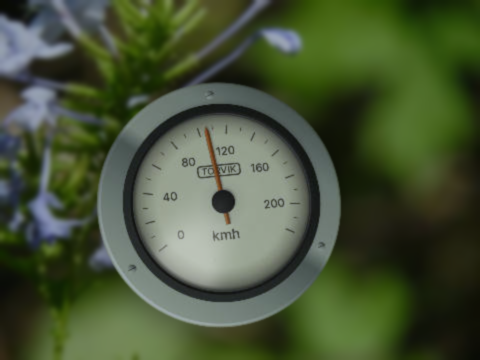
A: km/h 105
